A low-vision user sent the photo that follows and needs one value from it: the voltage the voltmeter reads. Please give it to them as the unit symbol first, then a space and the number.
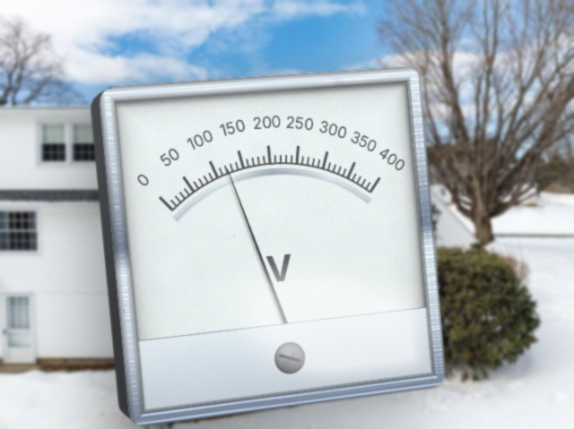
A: V 120
